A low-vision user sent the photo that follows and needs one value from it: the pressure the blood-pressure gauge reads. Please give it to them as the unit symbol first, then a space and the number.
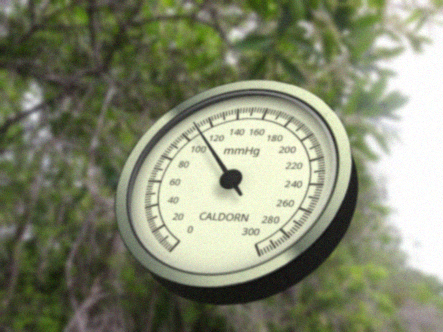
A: mmHg 110
